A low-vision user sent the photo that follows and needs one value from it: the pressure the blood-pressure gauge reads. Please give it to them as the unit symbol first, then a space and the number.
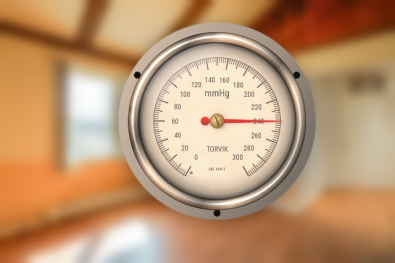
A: mmHg 240
